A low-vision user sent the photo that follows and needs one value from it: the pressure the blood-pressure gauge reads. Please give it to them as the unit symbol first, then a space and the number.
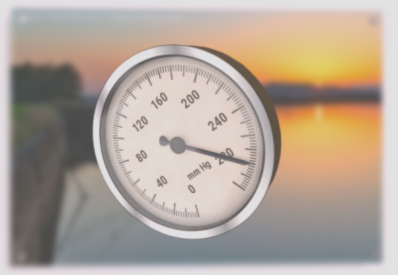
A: mmHg 280
